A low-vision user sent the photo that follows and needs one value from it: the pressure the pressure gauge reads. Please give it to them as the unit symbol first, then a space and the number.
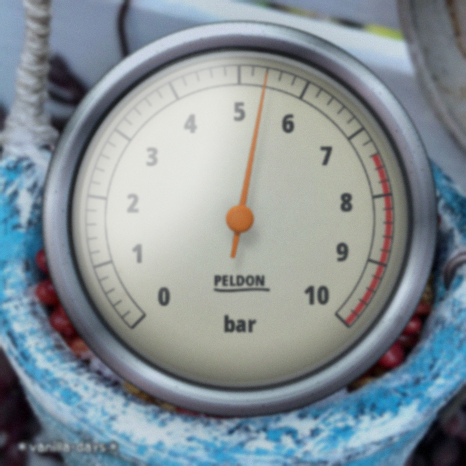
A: bar 5.4
